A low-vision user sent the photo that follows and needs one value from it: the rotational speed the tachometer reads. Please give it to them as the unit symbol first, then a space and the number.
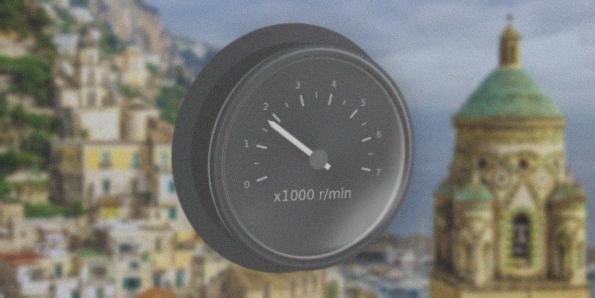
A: rpm 1750
